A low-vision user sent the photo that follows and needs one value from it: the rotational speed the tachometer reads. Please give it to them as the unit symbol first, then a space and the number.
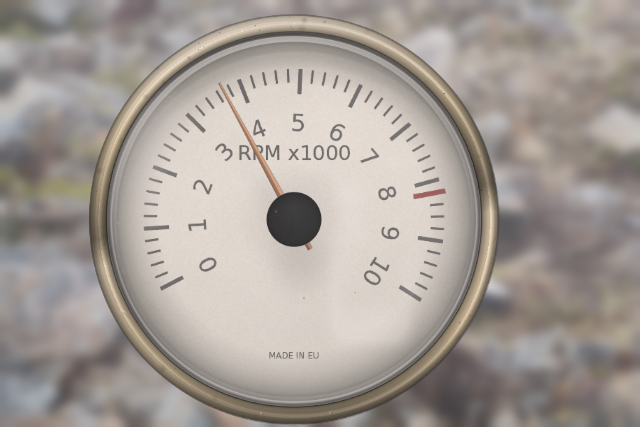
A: rpm 3700
